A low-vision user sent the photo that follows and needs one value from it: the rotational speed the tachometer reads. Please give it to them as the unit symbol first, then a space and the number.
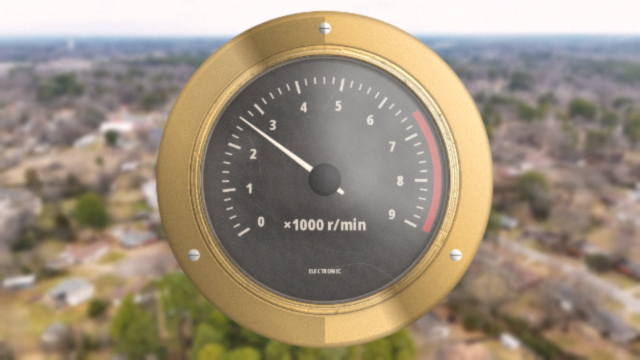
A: rpm 2600
